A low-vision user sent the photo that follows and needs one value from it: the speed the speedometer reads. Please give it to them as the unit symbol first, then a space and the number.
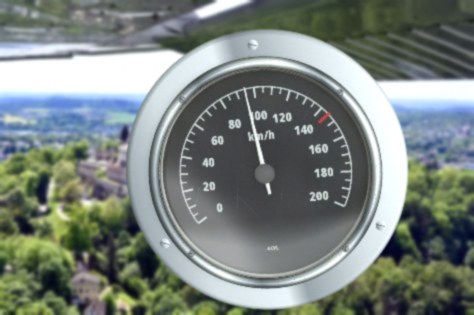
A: km/h 95
